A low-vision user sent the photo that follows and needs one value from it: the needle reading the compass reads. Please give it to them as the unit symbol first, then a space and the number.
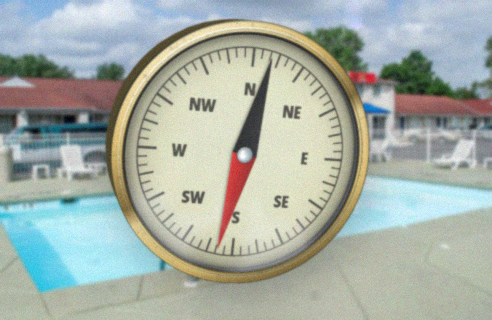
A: ° 190
